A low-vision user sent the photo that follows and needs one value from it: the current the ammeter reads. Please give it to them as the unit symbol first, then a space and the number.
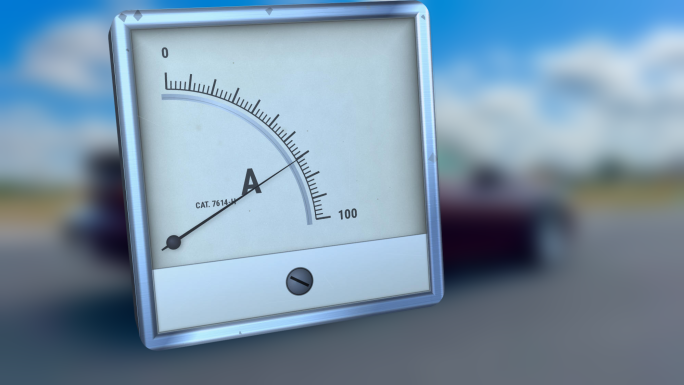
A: A 70
